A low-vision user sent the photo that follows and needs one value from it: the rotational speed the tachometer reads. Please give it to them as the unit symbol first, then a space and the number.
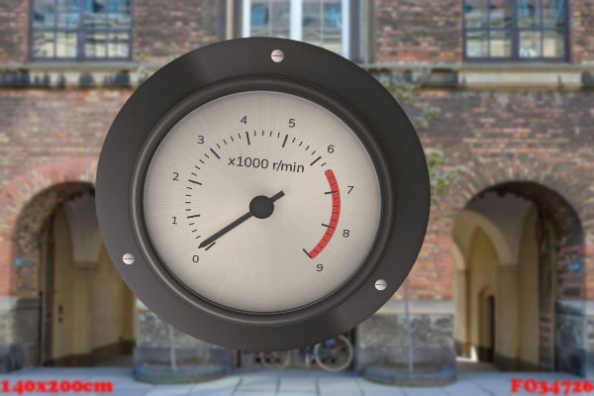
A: rpm 200
